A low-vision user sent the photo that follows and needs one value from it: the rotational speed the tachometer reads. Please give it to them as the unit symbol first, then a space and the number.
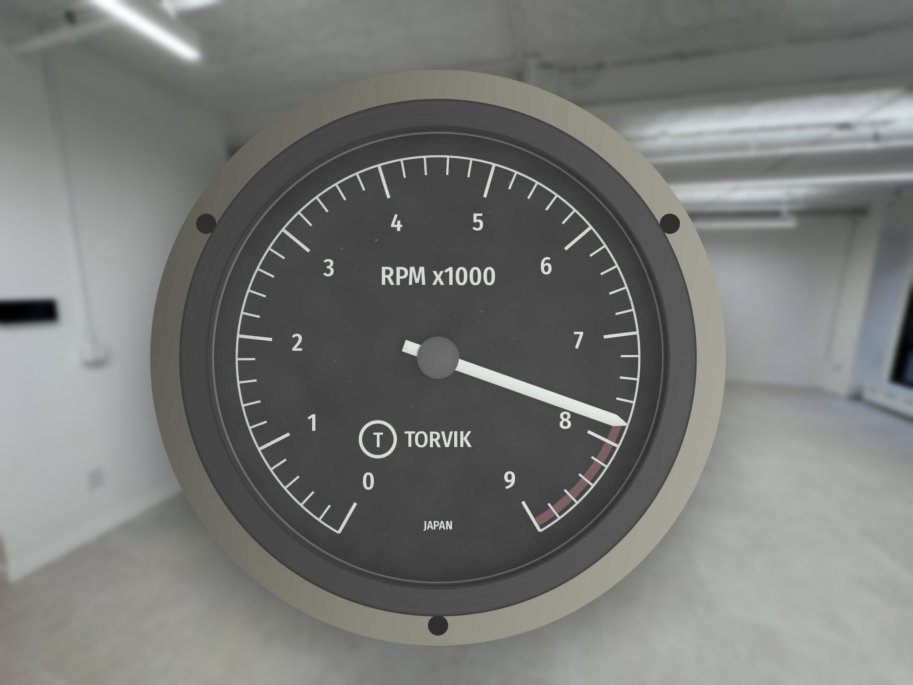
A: rpm 7800
